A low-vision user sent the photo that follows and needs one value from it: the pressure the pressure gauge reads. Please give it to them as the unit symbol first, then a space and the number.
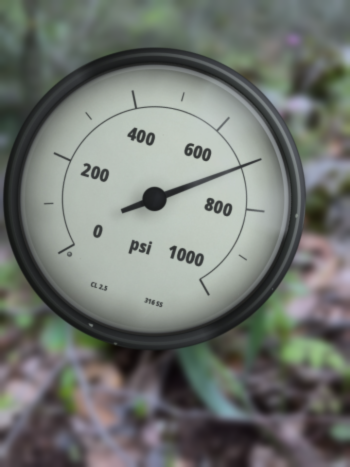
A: psi 700
